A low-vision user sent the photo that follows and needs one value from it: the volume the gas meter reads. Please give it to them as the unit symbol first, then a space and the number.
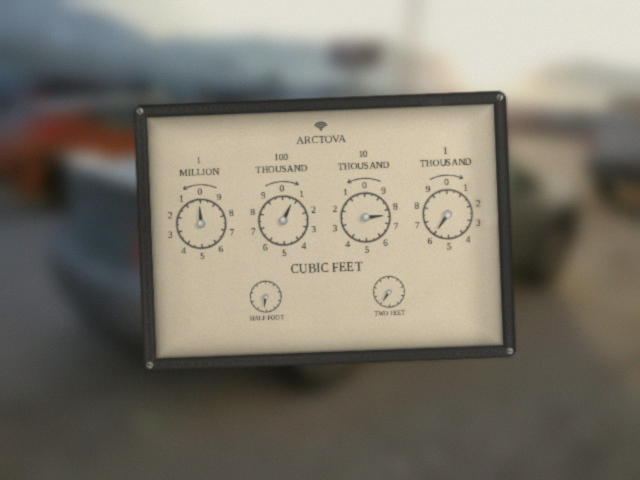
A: ft³ 7600
